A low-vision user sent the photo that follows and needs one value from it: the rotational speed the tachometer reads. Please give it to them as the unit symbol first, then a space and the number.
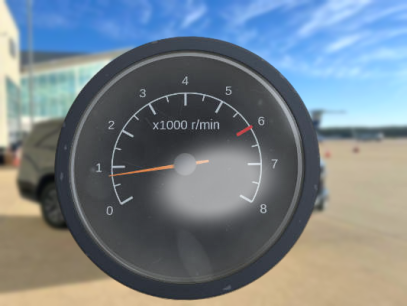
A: rpm 750
